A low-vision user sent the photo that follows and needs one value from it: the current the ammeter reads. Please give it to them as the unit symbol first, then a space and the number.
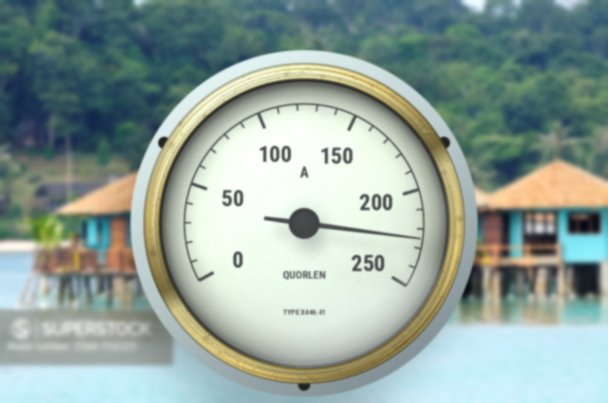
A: A 225
